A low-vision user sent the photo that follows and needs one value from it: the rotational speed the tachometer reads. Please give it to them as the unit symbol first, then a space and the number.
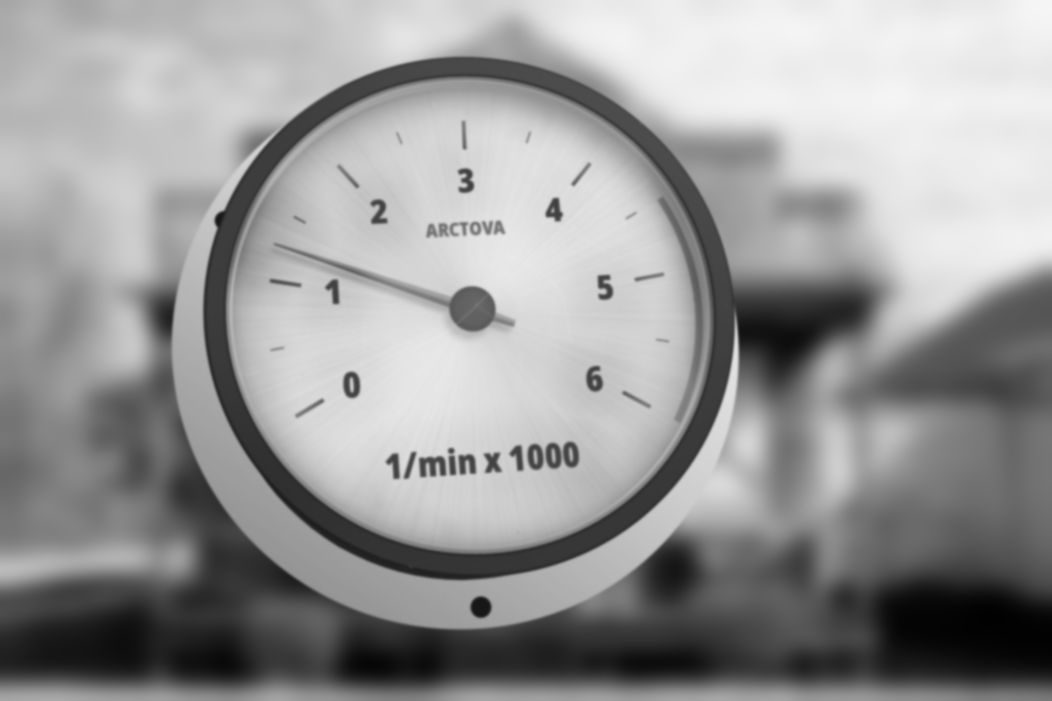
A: rpm 1250
